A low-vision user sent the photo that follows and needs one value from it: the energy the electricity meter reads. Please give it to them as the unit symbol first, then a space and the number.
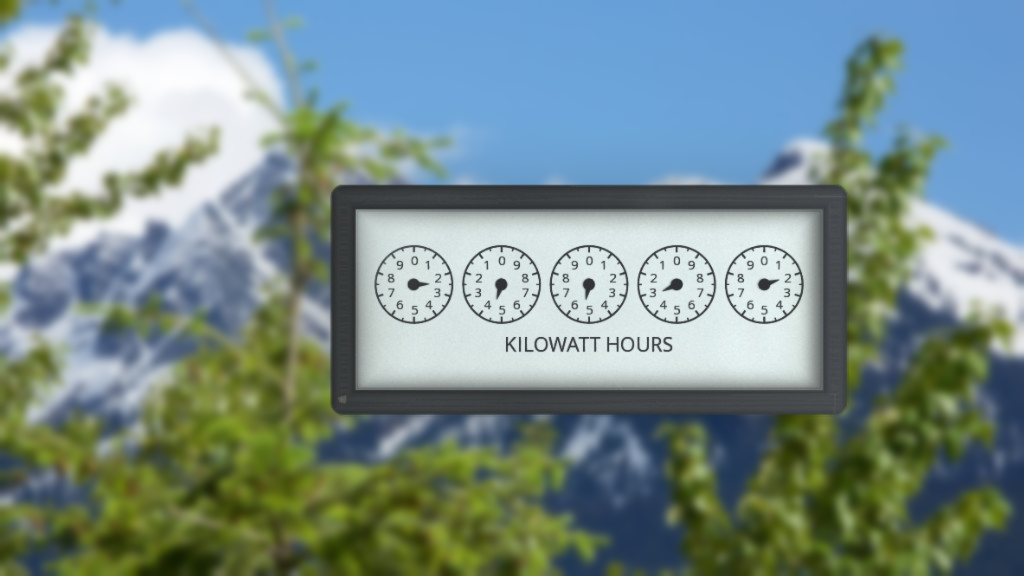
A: kWh 24532
